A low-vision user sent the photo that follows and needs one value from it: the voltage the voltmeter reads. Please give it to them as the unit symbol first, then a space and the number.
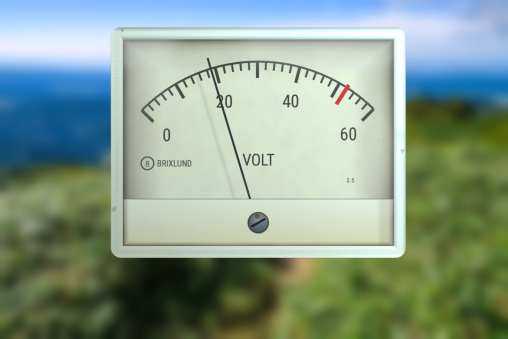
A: V 19
